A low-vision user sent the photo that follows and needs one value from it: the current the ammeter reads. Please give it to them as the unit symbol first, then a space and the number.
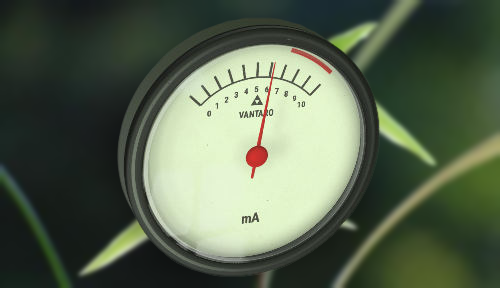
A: mA 6
